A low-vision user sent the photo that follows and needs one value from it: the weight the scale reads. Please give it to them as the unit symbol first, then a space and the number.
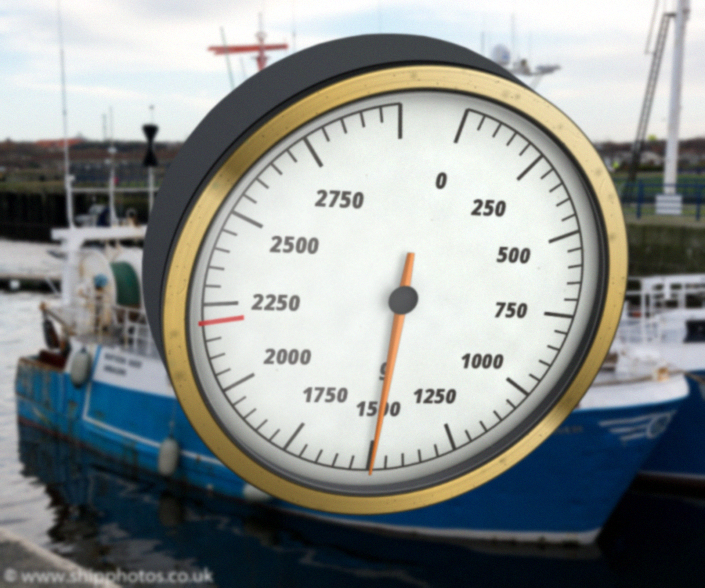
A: g 1500
